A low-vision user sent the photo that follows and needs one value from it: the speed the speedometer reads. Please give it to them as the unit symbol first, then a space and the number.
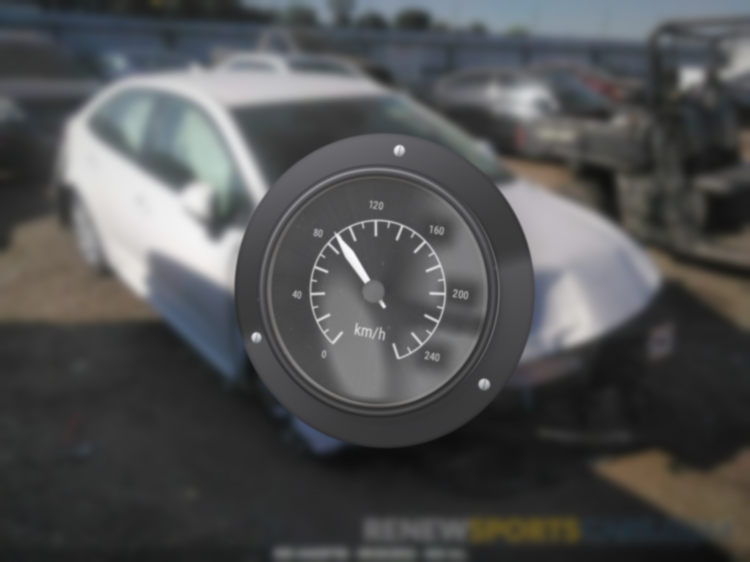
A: km/h 90
